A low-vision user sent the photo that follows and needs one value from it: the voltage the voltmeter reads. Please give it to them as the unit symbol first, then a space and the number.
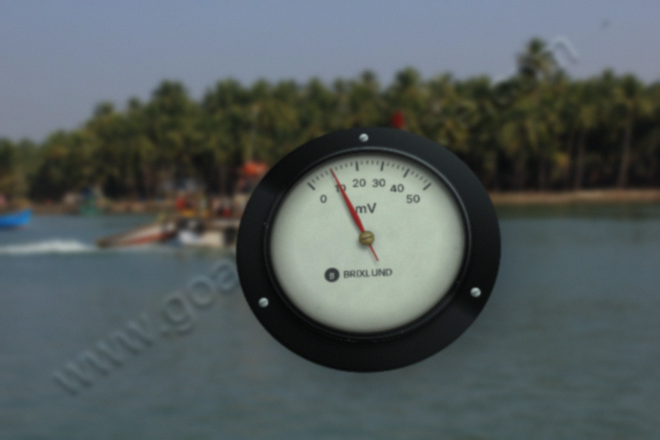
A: mV 10
